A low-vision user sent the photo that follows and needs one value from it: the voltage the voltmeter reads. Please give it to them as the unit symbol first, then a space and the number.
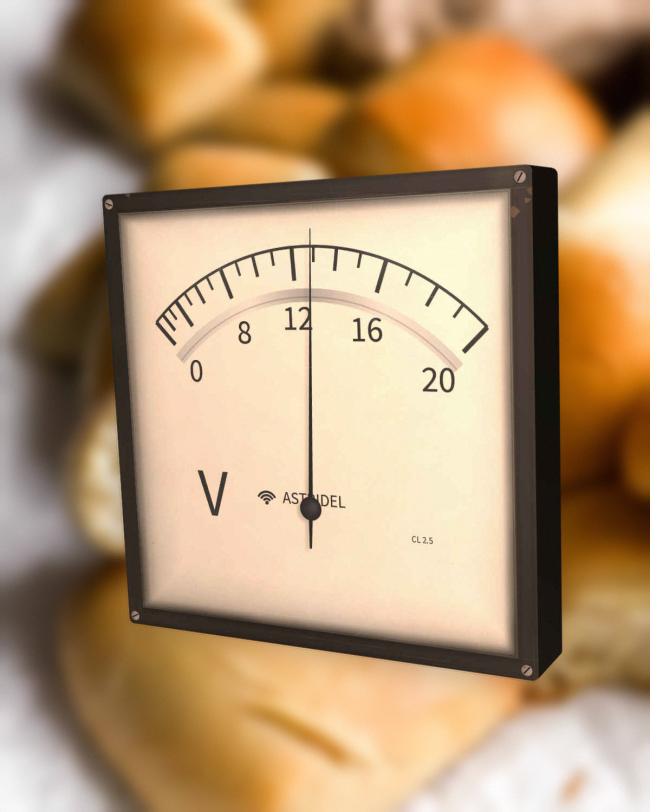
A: V 13
